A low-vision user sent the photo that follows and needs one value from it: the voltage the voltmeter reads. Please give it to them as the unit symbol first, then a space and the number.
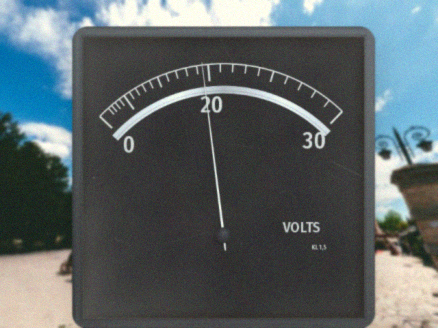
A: V 19.5
